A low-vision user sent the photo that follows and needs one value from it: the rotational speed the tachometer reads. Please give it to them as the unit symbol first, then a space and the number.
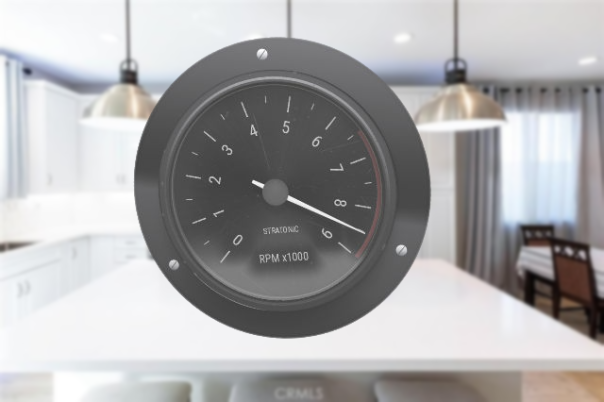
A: rpm 8500
